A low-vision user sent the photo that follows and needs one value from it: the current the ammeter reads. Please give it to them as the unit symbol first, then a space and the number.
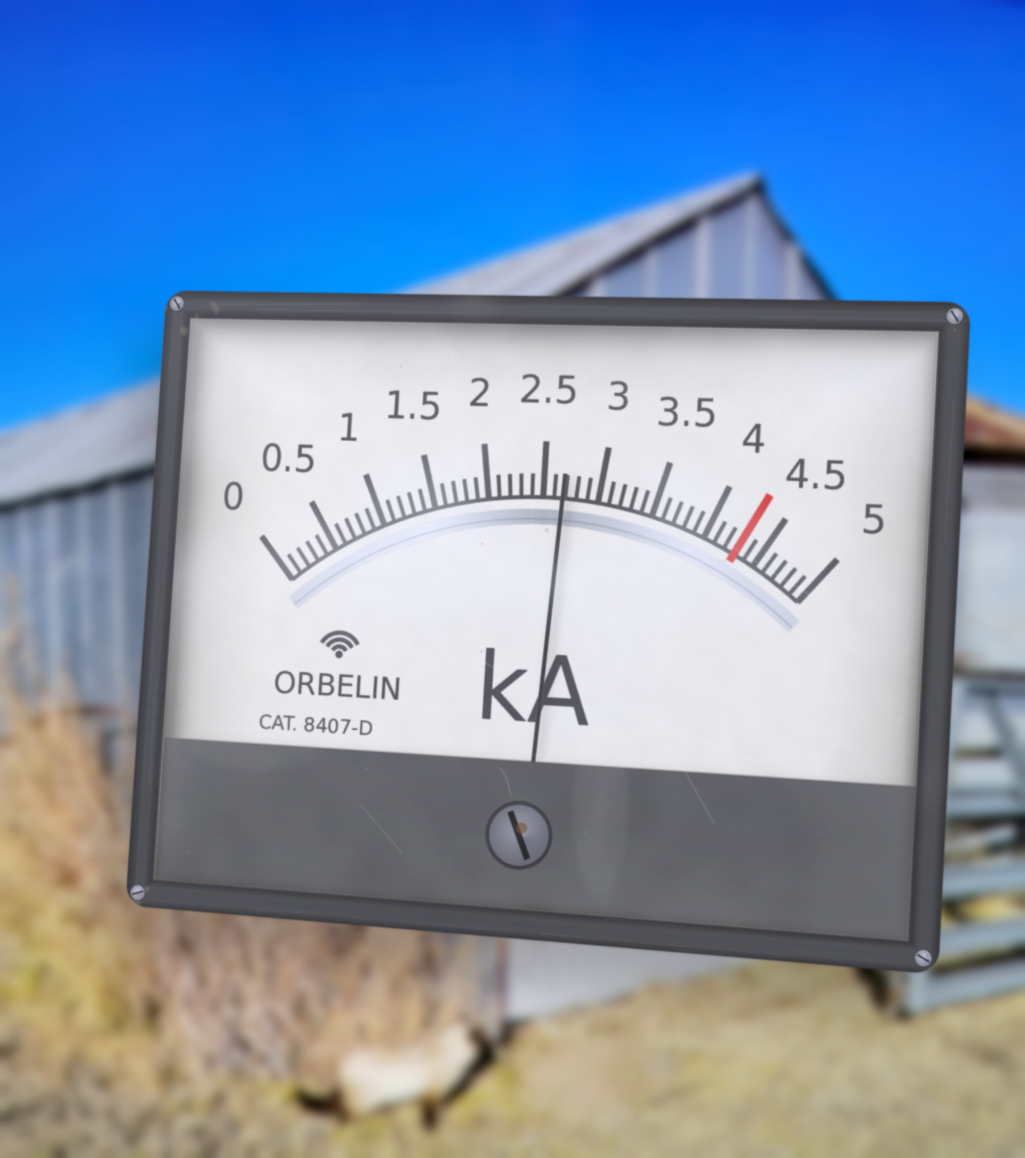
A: kA 2.7
